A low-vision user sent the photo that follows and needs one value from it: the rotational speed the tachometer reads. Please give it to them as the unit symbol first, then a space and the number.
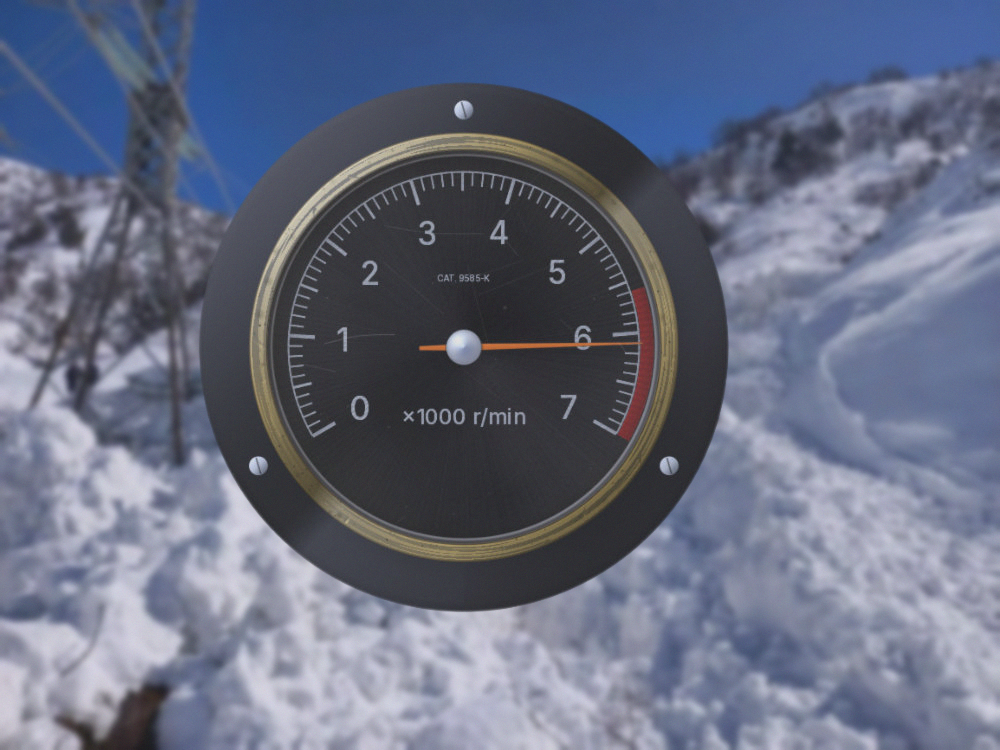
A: rpm 6100
